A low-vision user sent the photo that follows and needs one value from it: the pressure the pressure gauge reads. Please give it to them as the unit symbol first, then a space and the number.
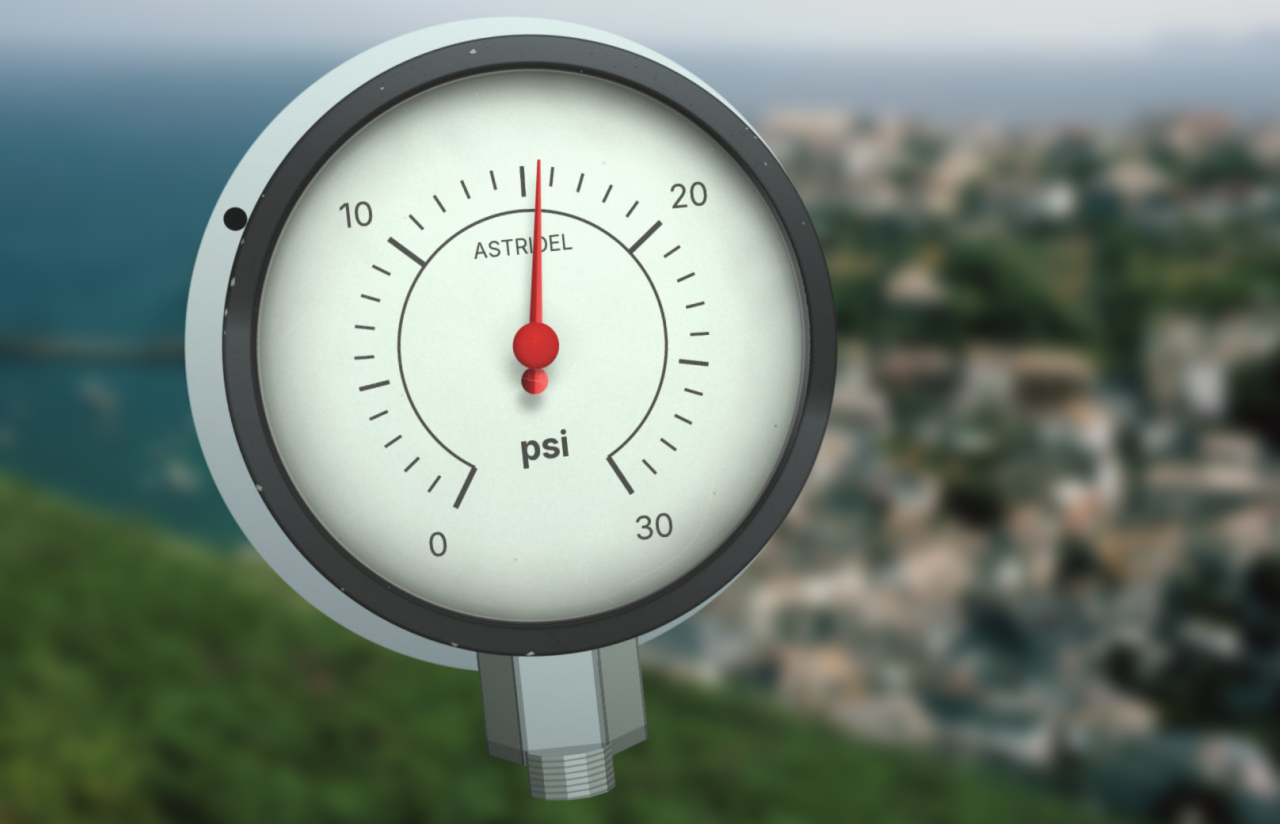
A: psi 15.5
